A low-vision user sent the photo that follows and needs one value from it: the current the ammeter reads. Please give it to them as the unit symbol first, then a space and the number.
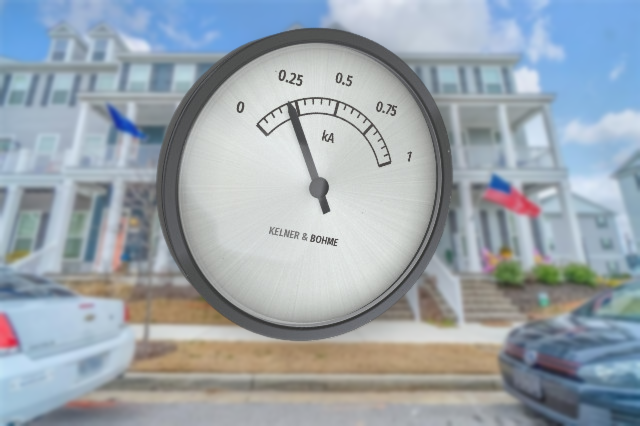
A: kA 0.2
